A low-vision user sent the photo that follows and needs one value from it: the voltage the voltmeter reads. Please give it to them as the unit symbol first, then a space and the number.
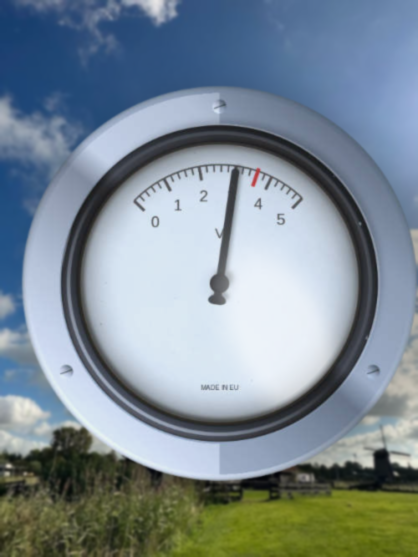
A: V 3
